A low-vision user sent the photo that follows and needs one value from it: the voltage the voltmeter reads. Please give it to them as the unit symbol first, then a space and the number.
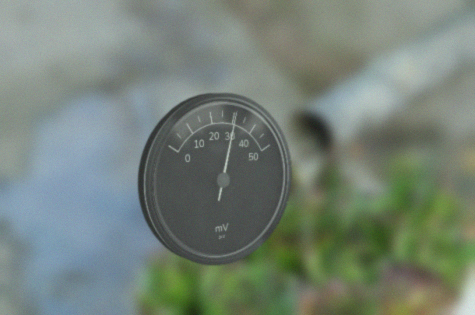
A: mV 30
